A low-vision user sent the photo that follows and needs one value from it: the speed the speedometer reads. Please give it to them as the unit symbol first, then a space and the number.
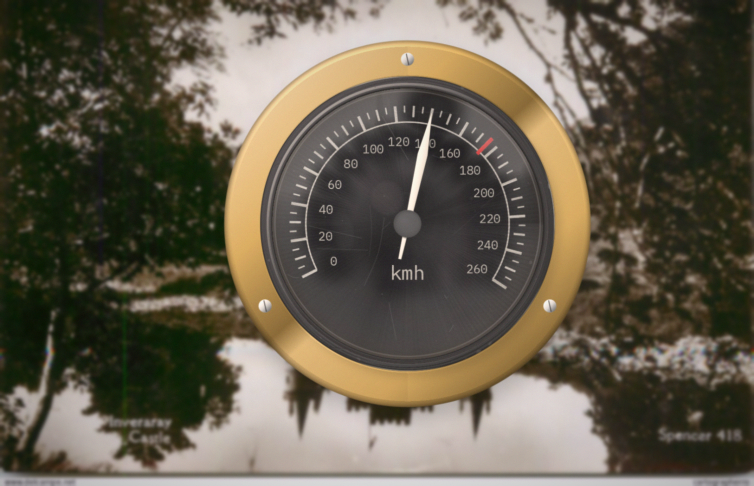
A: km/h 140
